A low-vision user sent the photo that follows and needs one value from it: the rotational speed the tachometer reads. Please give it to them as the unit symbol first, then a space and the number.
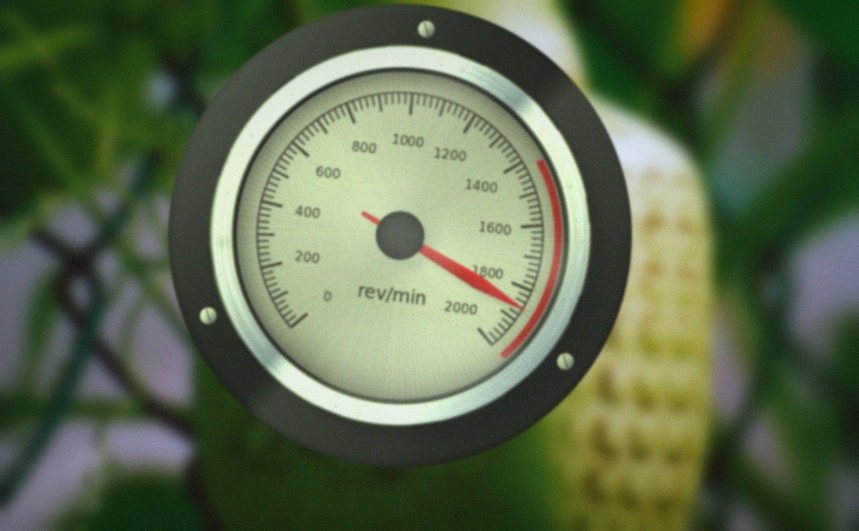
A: rpm 1860
